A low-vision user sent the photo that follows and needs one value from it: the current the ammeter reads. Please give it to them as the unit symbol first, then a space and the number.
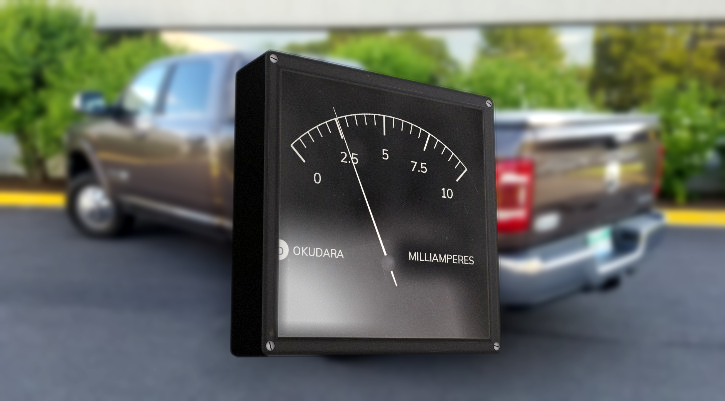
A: mA 2.5
